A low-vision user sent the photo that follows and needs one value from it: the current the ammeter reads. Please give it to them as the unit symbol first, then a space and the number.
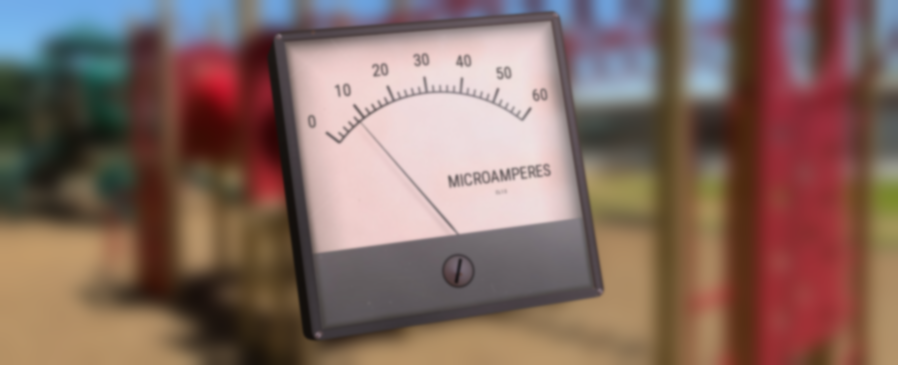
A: µA 8
